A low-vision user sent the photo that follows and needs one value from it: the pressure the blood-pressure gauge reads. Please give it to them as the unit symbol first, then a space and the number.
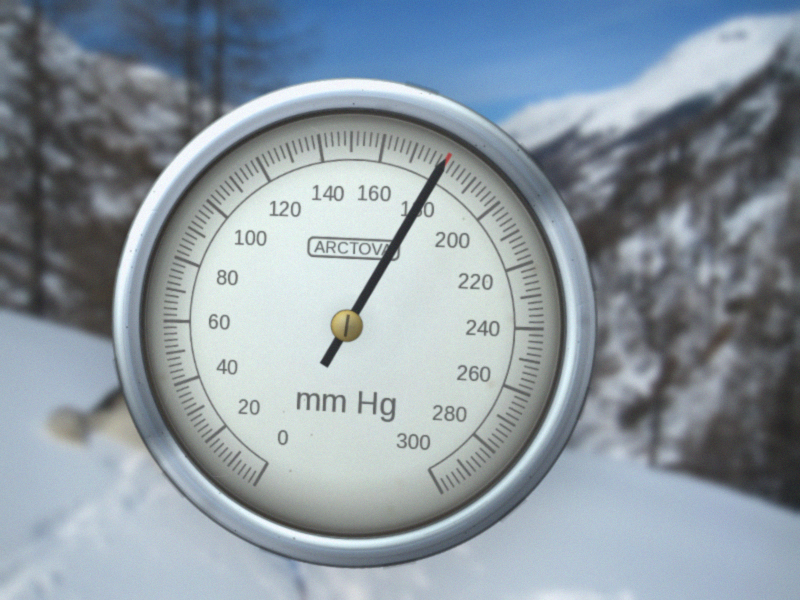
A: mmHg 180
